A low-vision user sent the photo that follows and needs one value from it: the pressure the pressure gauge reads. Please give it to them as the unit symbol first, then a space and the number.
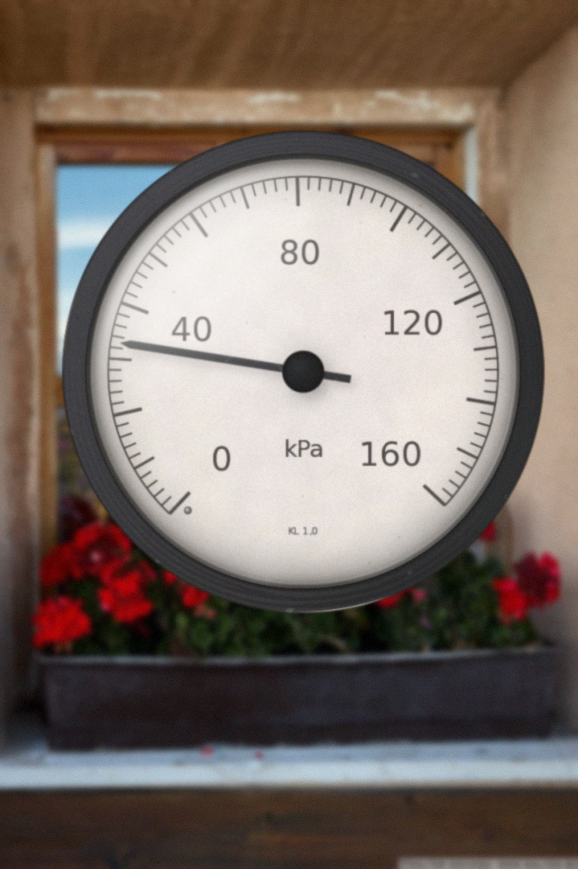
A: kPa 33
